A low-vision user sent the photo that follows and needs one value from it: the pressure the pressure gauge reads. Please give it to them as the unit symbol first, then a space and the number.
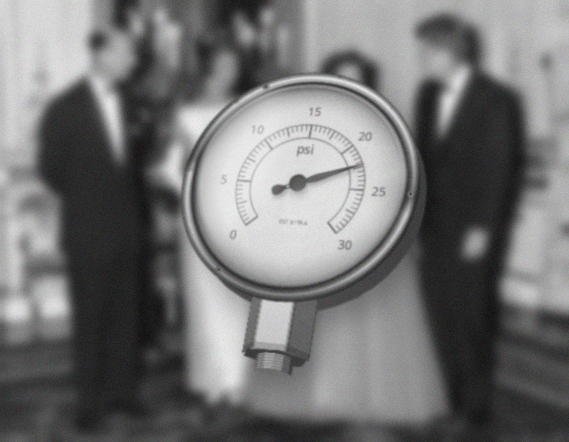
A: psi 22.5
